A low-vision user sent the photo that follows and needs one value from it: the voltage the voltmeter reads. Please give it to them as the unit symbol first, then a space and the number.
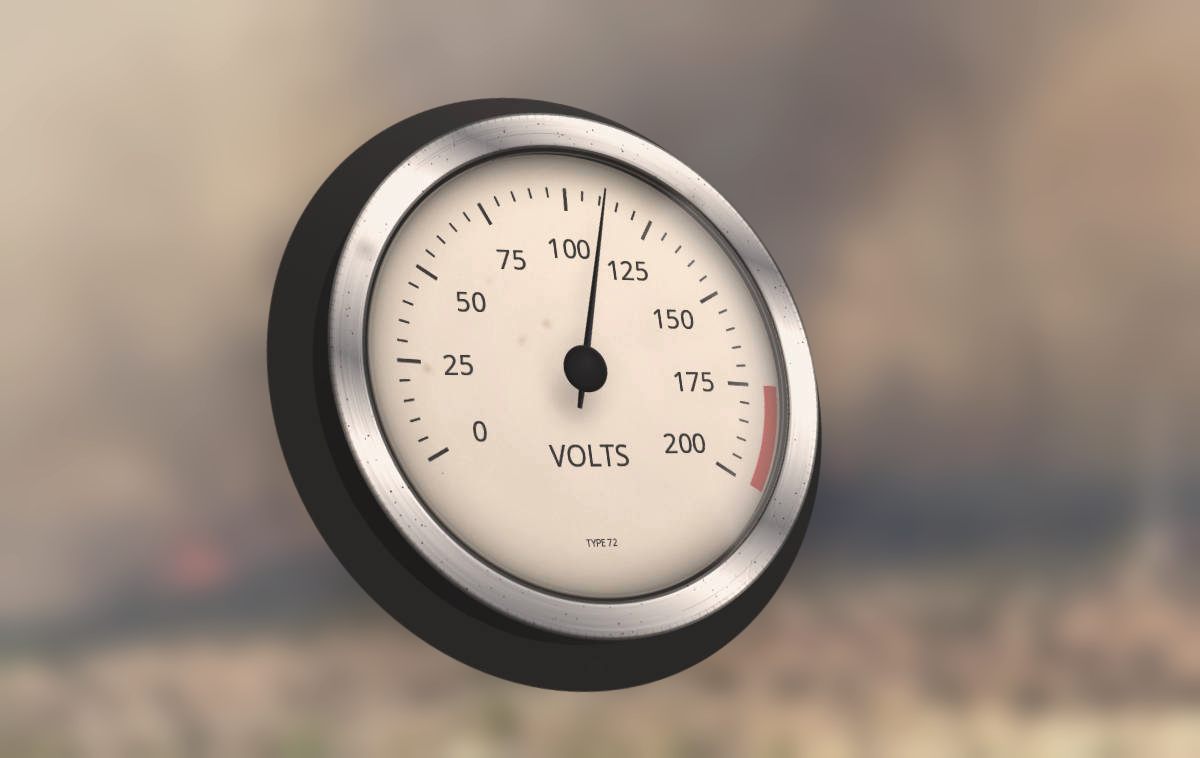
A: V 110
